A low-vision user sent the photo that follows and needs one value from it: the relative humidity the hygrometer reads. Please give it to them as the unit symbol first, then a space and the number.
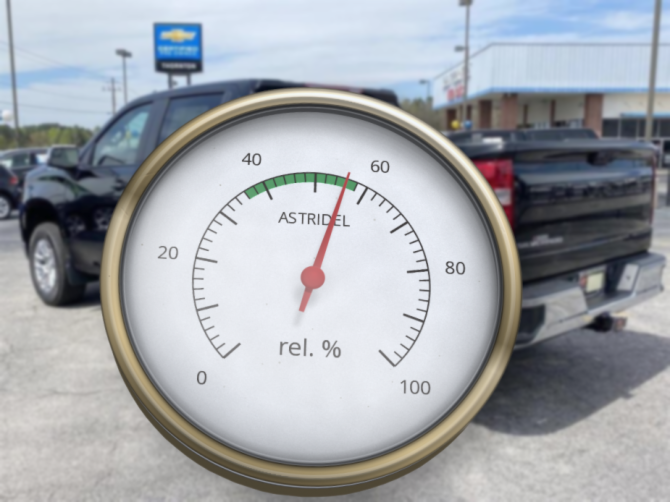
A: % 56
